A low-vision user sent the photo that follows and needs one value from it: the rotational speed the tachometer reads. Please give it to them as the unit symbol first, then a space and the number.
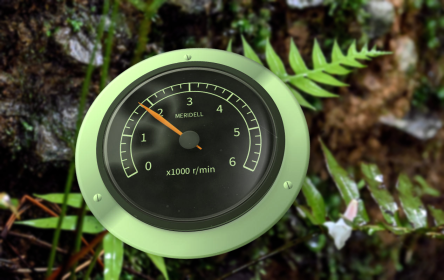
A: rpm 1800
